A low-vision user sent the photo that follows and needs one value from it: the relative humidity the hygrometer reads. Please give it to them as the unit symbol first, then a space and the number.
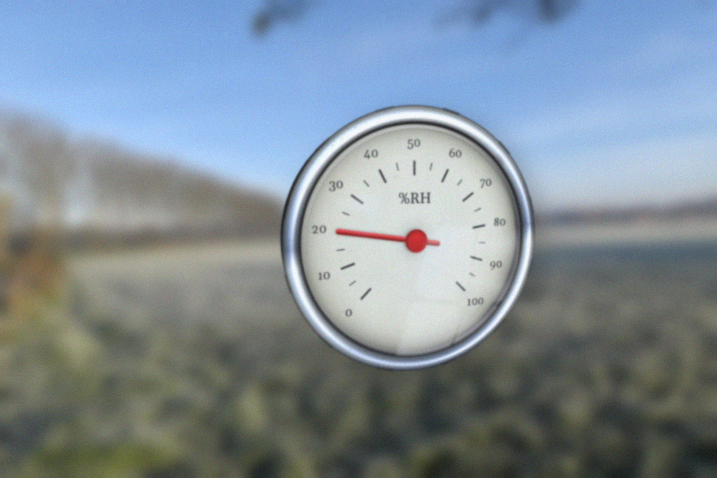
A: % 20
